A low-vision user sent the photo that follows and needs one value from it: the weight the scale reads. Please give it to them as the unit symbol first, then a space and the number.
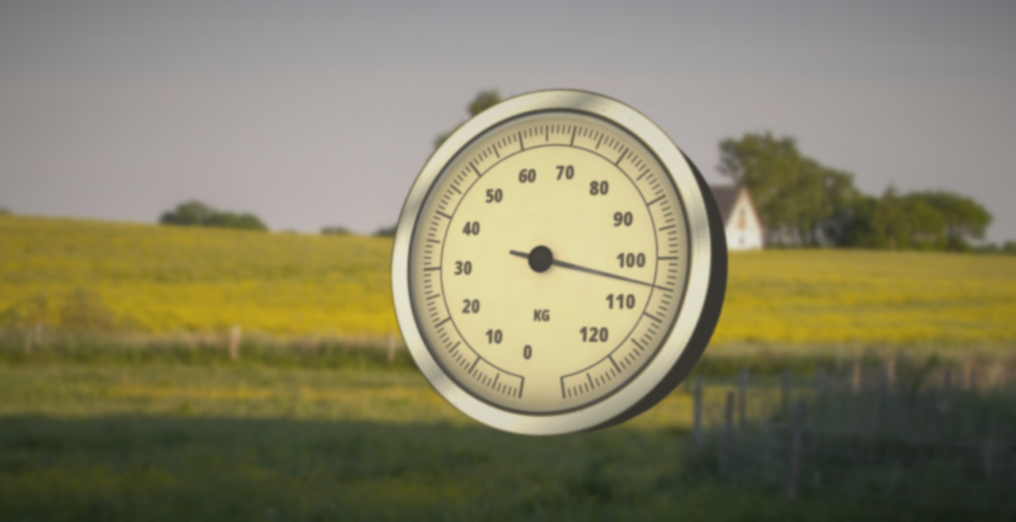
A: kg 105
